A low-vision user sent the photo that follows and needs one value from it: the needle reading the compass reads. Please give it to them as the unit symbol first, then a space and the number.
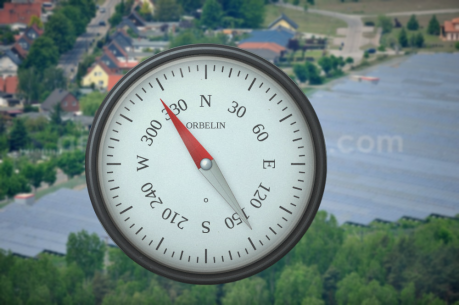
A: ° 325
